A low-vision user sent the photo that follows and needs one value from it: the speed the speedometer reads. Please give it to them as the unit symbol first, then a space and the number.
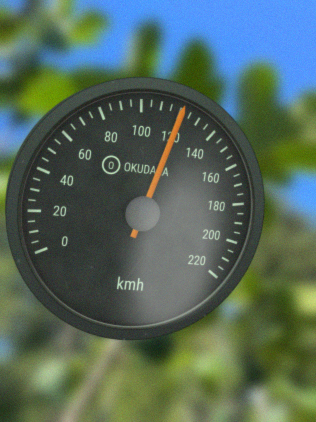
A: km/h 120
